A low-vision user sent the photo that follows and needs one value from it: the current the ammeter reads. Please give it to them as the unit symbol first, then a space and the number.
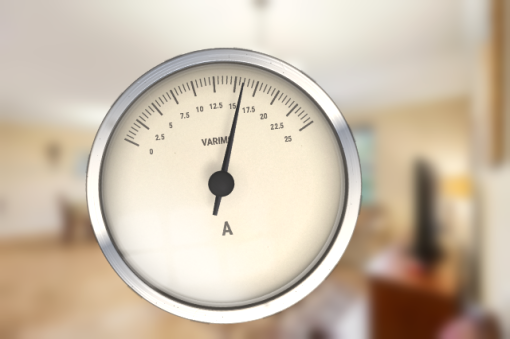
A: A 16
